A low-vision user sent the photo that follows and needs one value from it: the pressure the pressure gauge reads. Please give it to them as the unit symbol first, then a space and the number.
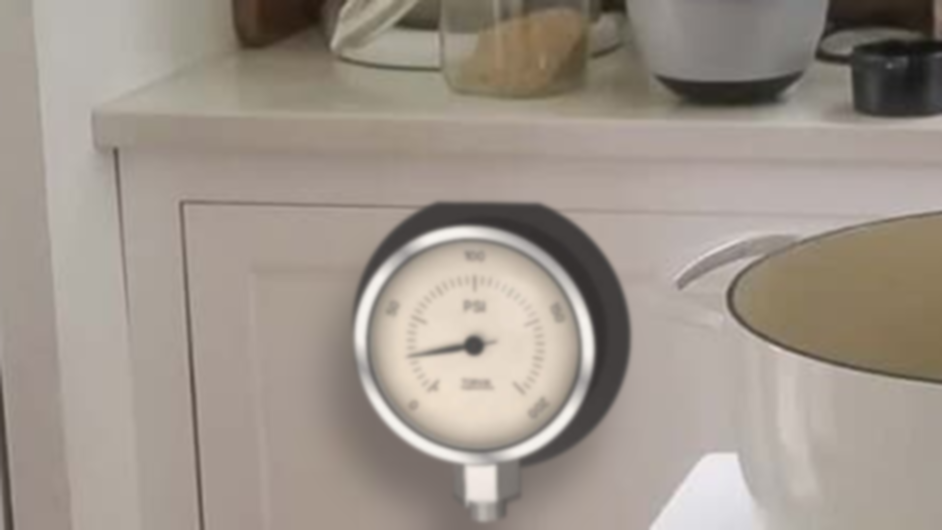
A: psi 25
